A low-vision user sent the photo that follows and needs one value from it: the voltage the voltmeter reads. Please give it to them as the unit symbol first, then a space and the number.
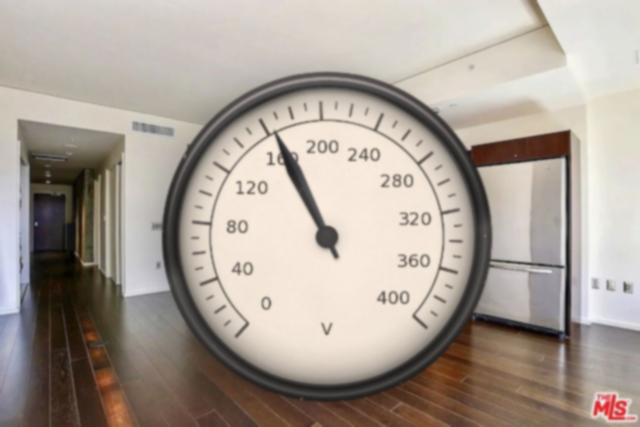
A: V 165
